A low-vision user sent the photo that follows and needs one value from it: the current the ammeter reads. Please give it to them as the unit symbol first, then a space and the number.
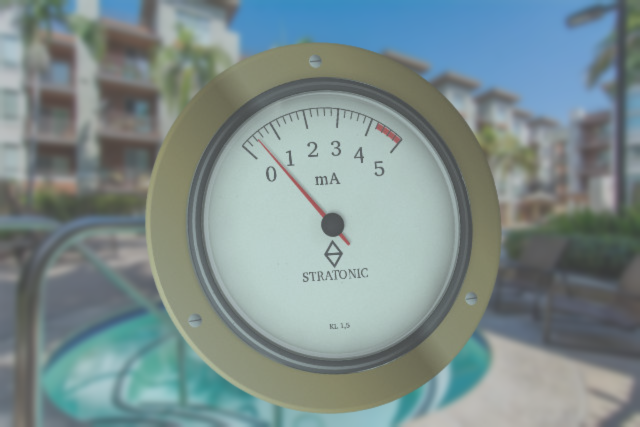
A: mA 0.4
